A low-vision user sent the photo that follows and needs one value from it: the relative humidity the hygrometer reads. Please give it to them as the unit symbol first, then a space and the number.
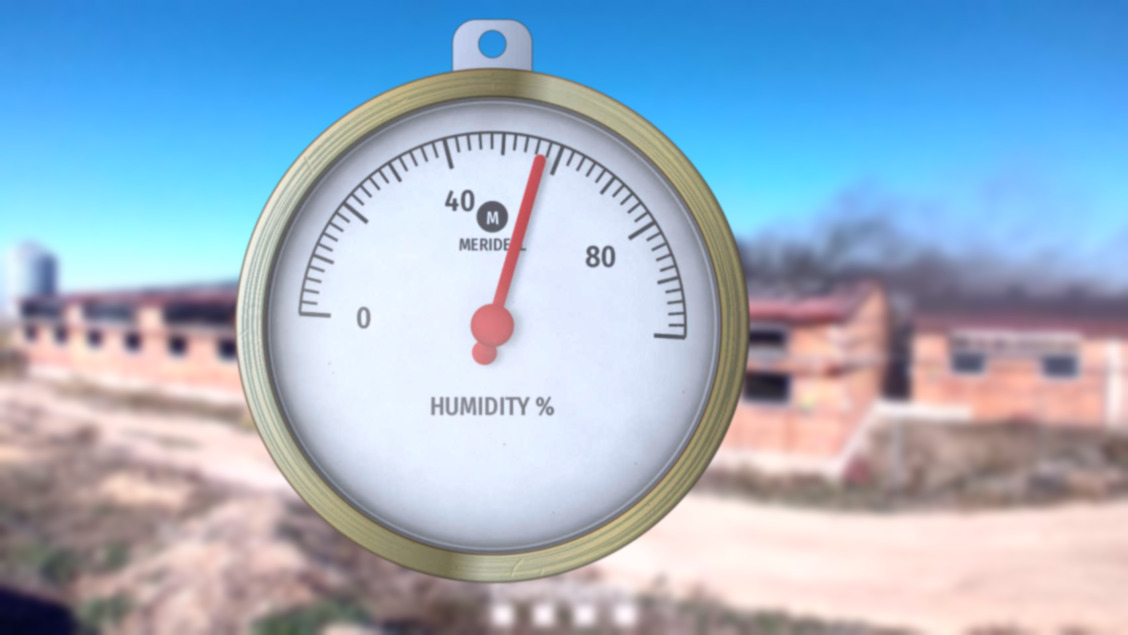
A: % 57
